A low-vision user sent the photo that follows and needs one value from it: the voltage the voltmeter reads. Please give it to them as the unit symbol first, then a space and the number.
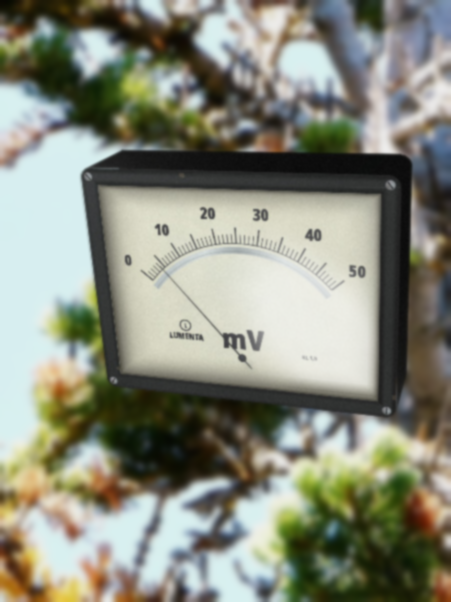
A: mV 5
